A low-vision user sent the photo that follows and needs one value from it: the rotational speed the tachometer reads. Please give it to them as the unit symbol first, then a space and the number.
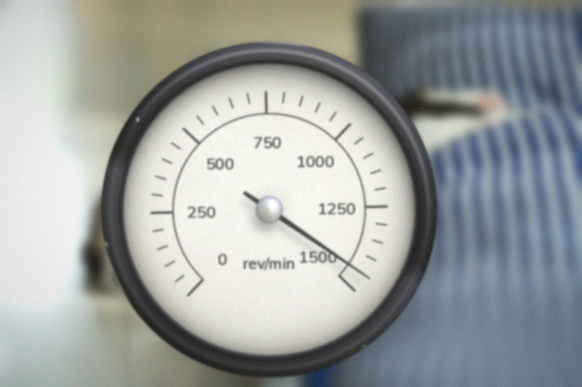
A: rpm 1450
